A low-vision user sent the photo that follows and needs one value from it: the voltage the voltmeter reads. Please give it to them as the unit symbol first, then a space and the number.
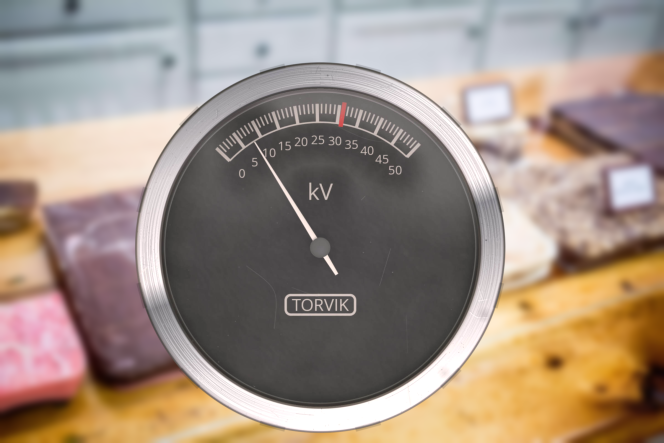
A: kV 8
